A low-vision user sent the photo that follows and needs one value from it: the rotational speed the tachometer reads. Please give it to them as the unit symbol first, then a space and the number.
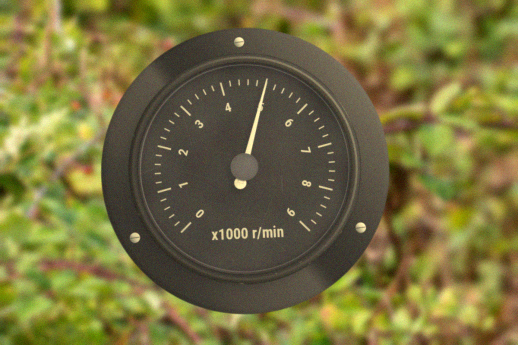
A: rpm 5000
